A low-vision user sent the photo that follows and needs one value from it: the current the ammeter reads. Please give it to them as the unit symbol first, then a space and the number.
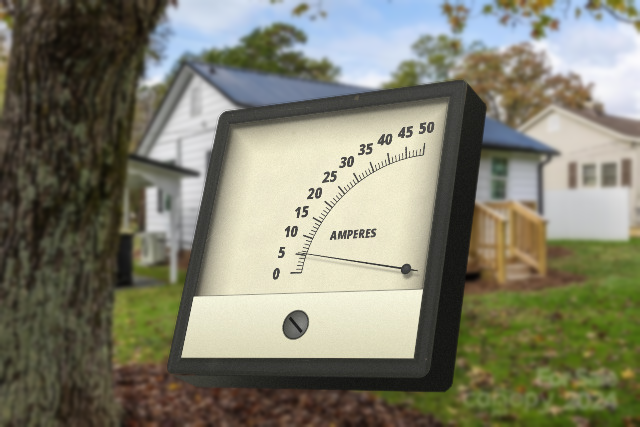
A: A 5
